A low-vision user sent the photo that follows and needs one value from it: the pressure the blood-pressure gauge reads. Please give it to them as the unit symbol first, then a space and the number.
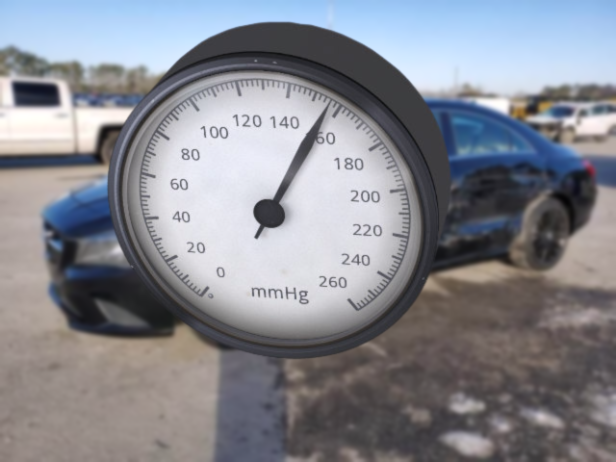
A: mmHg 156
